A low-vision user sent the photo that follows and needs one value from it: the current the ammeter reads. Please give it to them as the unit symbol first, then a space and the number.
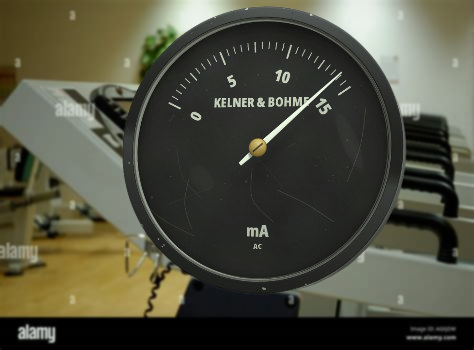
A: mA 14
